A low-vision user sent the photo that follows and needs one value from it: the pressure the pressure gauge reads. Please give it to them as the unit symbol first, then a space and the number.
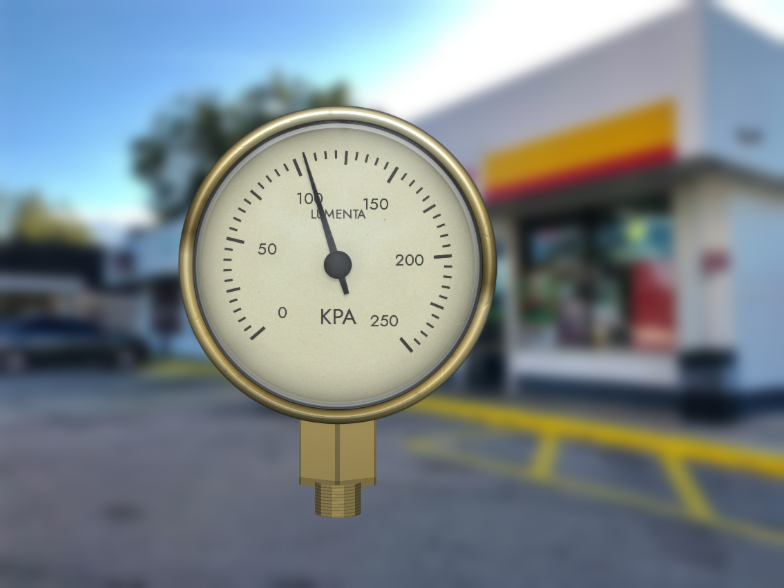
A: kPa 105
